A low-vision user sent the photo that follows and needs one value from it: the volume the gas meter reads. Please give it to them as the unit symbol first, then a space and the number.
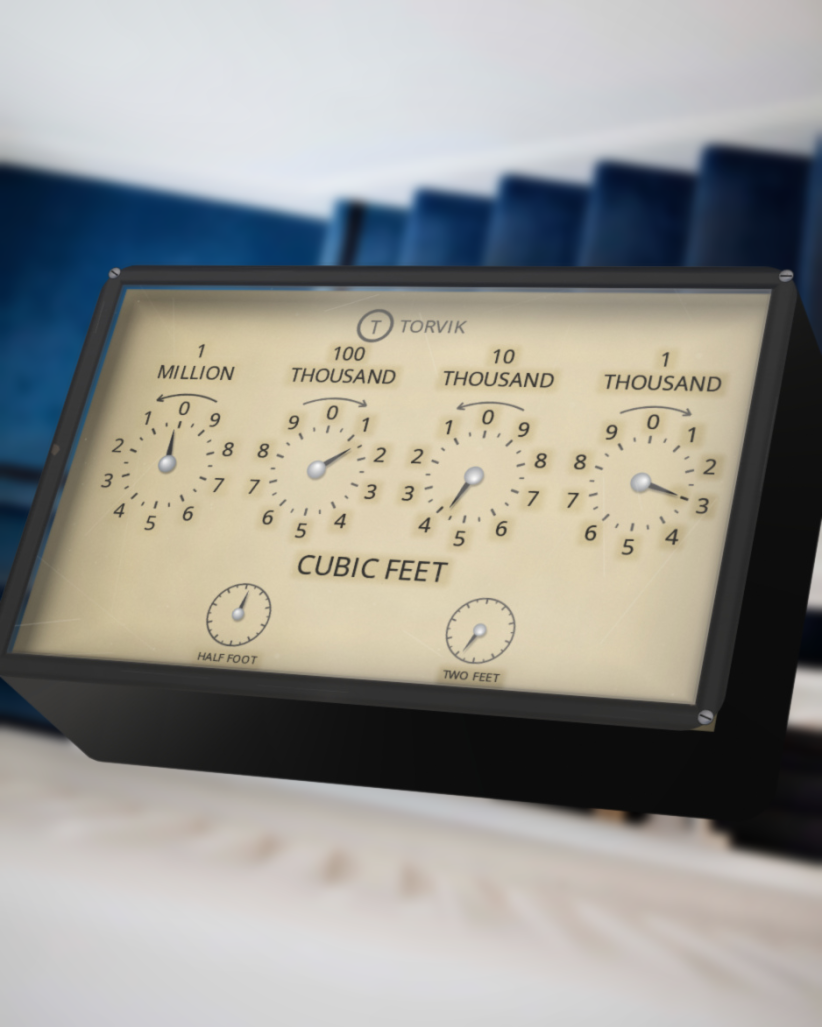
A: ft³ 14300
